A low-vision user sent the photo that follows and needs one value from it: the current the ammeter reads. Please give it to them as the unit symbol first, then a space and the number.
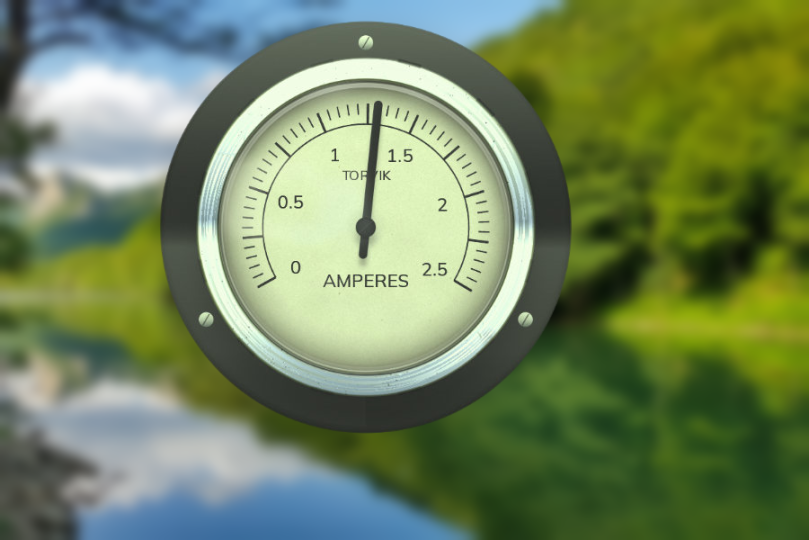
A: A 1.3
